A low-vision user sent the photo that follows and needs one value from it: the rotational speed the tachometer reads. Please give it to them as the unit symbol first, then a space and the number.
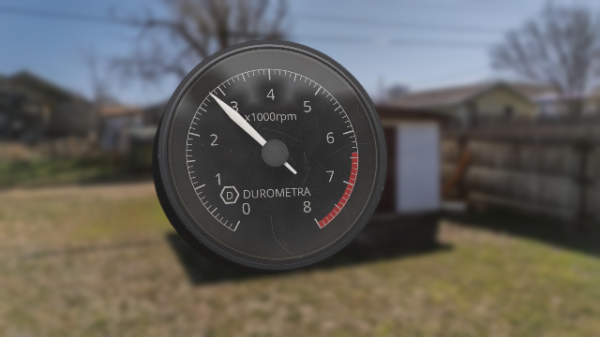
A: rpm 2800
